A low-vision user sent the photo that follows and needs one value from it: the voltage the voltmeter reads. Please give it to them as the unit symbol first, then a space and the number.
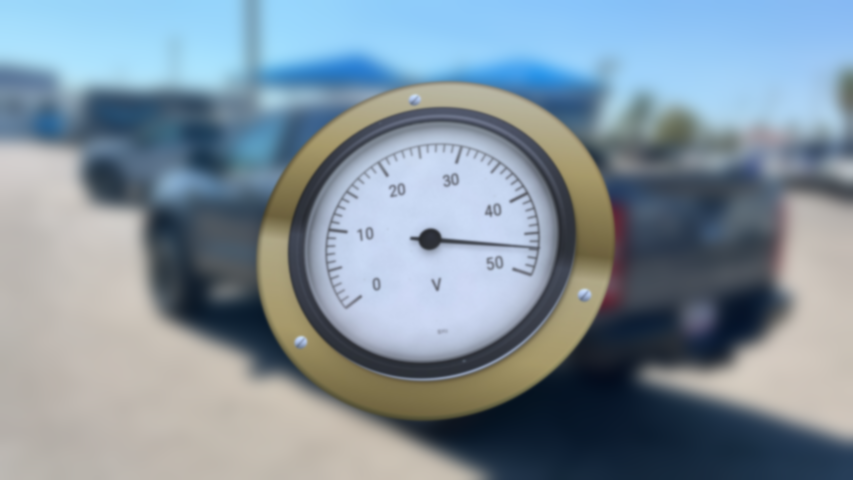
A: V 47
